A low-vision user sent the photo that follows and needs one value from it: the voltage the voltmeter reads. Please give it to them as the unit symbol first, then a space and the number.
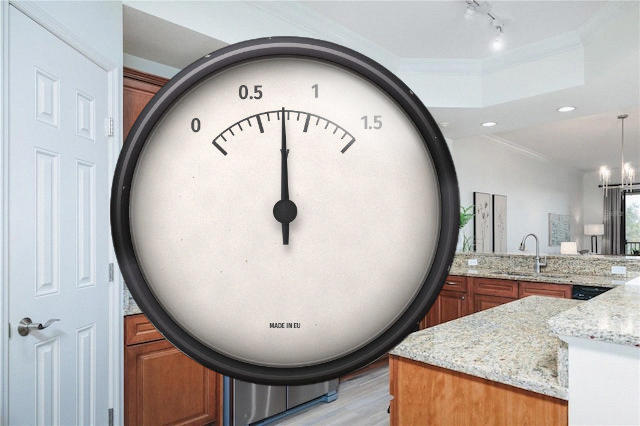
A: V 0.75
